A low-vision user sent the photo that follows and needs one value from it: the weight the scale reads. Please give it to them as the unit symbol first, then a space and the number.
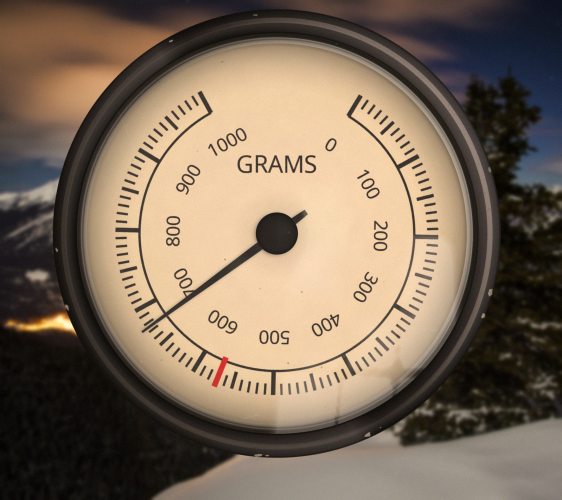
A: g 675
